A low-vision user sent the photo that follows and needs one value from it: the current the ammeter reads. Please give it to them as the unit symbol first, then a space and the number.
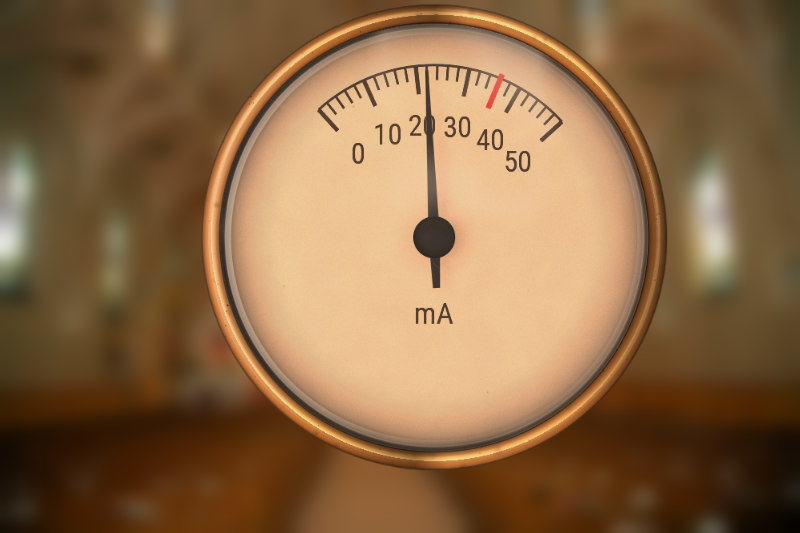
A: mA 22
